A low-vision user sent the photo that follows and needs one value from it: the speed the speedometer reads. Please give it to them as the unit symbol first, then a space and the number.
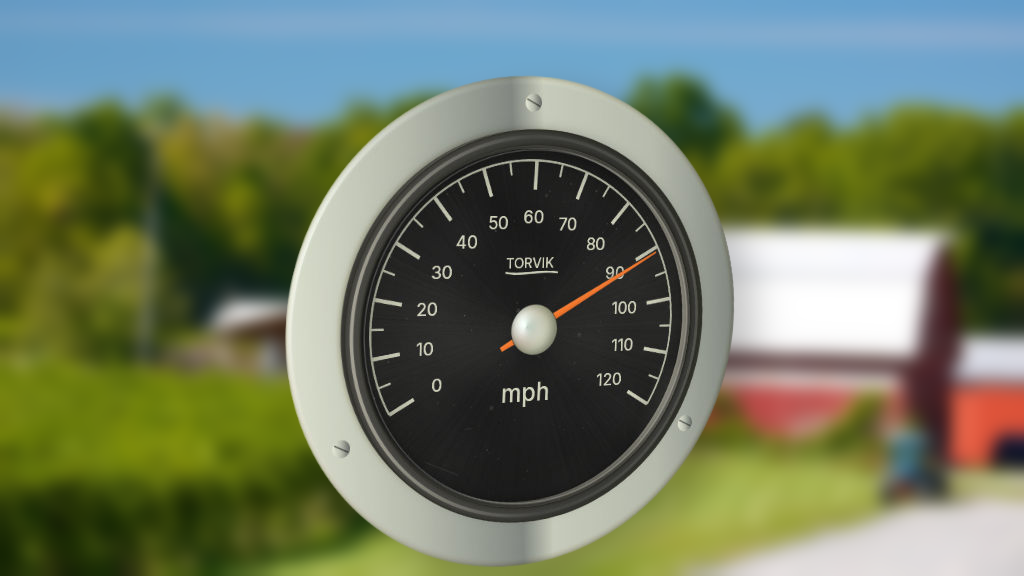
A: mph 90
